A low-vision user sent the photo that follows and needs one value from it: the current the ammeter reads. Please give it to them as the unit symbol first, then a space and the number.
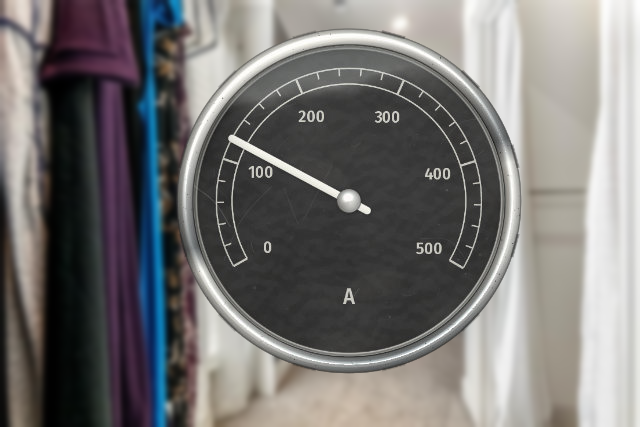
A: A 120
